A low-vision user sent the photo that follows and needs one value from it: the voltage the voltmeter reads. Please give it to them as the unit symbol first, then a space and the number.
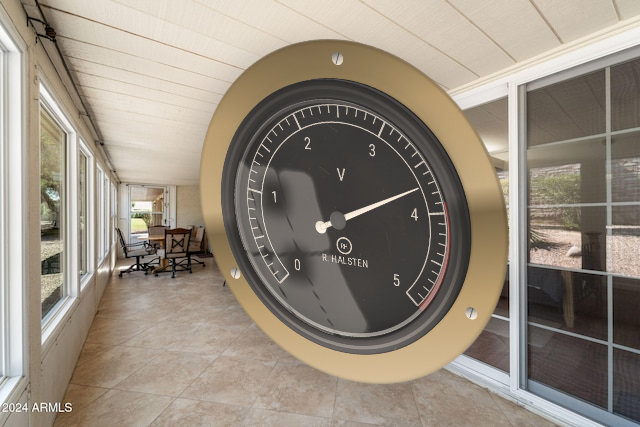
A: V 3.7
